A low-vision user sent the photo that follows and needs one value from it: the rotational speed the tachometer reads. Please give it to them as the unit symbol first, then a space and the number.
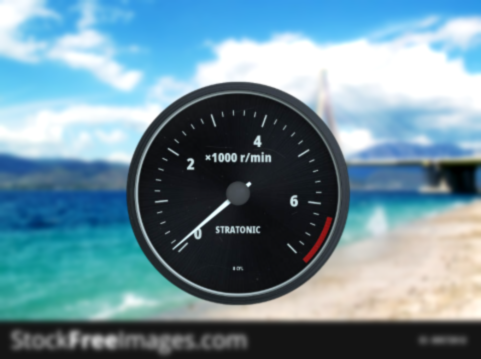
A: rpm 100
